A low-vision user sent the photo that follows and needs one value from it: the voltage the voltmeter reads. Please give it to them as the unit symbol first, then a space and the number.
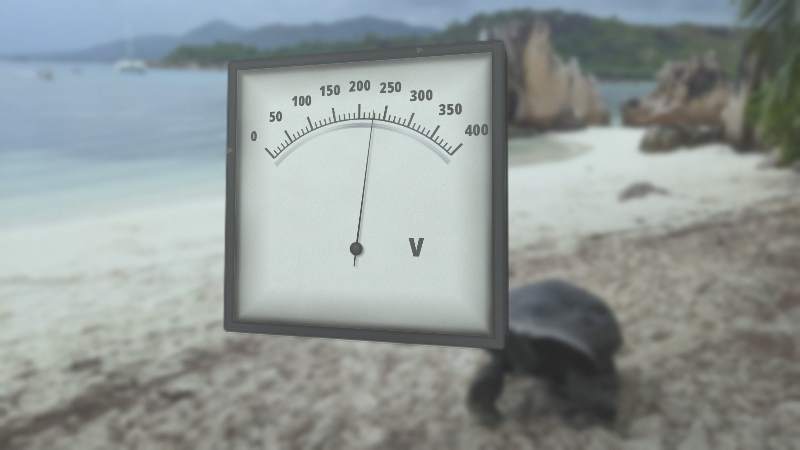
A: V 230
